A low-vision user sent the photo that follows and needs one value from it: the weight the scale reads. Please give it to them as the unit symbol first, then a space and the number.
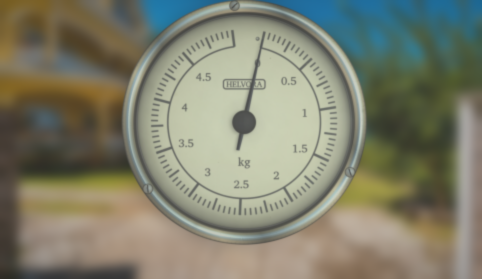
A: kg 0
